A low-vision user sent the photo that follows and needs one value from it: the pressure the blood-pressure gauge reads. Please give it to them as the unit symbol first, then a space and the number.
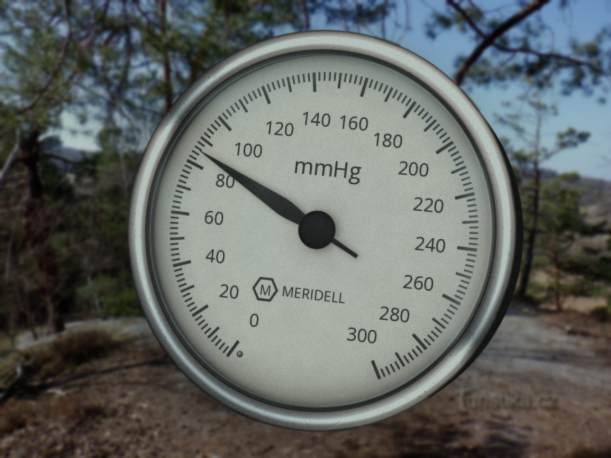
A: mmHg 86
